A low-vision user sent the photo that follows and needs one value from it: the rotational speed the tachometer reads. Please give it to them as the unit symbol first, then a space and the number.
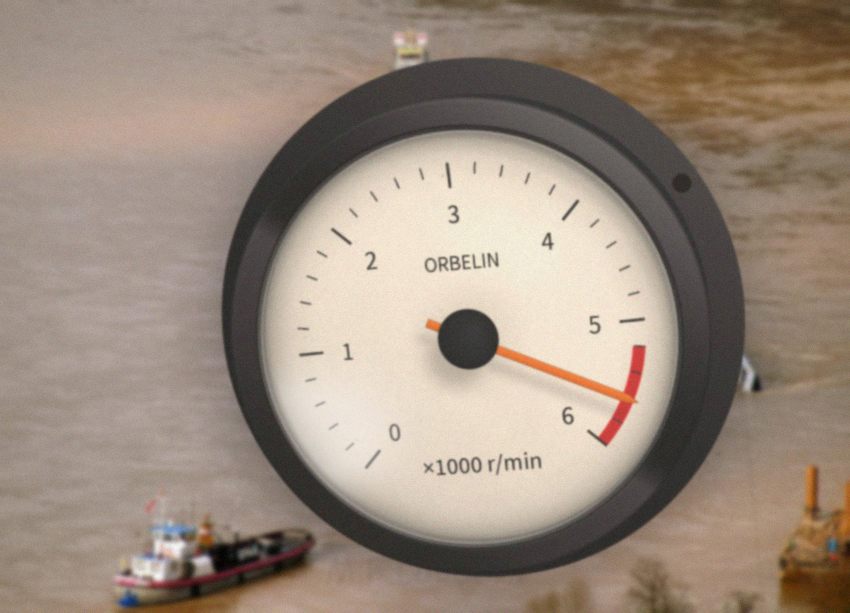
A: rpm 5600
